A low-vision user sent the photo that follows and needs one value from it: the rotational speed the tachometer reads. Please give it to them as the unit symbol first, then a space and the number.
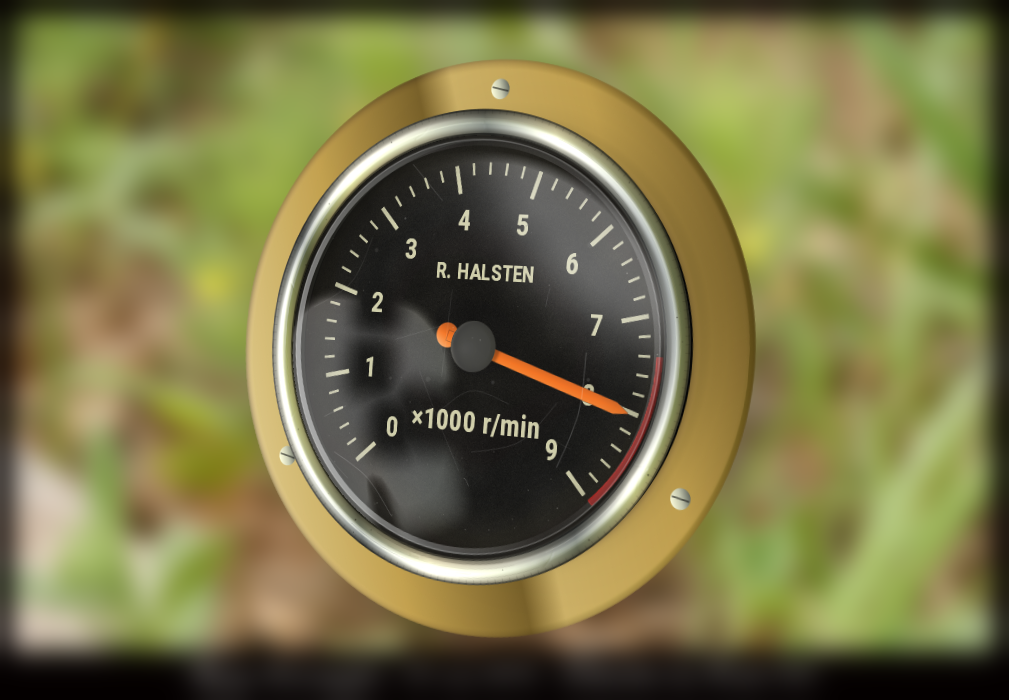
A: rpm 8000
